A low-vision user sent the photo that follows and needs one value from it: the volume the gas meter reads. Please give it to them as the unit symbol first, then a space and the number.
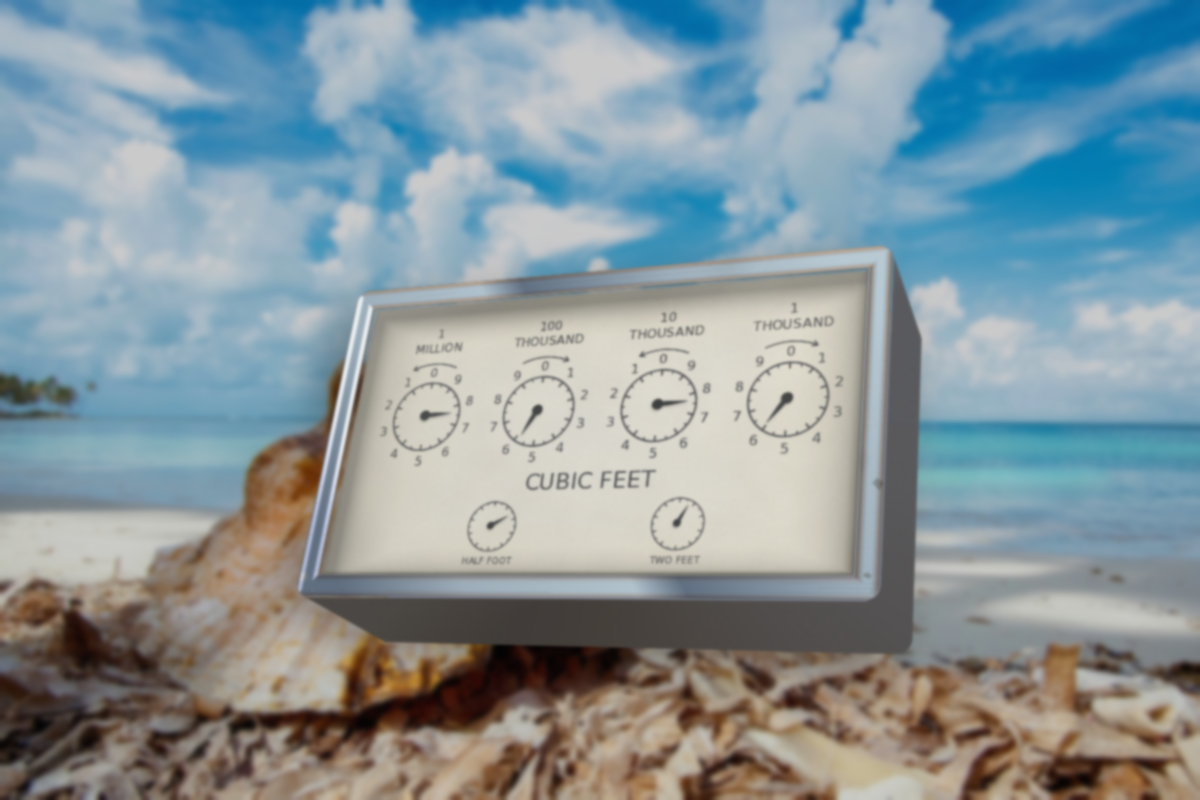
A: ft³ 757600
